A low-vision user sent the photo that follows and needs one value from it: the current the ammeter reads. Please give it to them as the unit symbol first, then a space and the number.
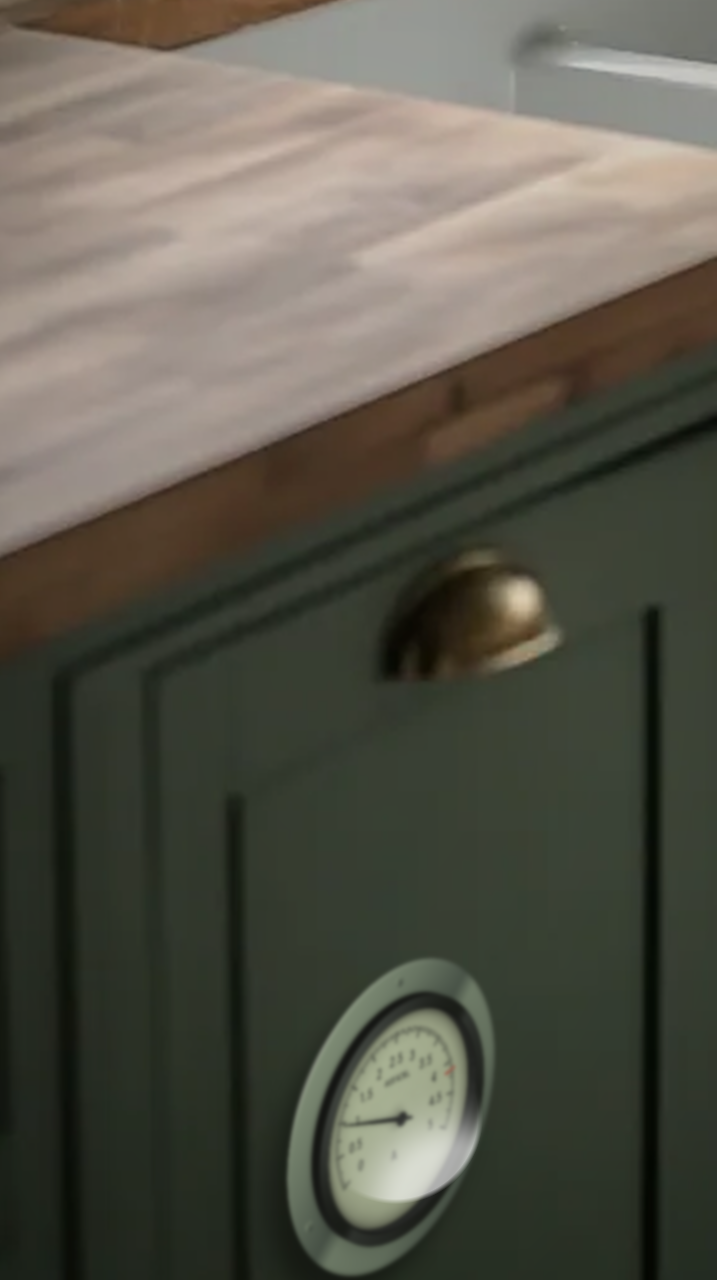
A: A 1
